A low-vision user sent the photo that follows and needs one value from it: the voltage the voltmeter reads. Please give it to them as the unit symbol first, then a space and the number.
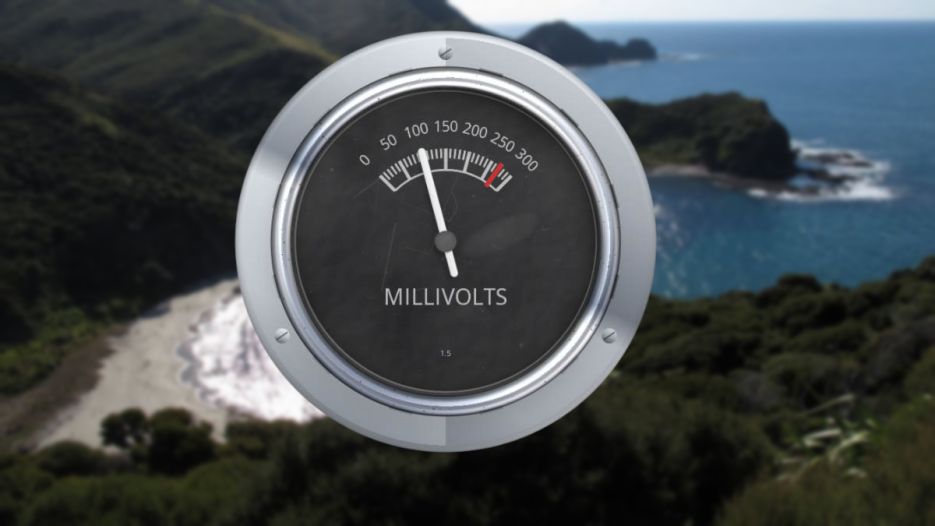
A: mV 100
